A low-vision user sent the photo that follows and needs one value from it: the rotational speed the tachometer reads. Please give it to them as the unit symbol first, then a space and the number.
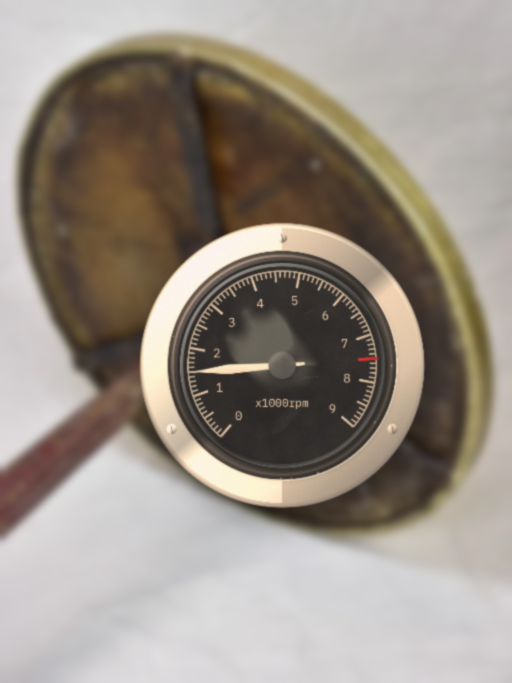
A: rpm 1500
